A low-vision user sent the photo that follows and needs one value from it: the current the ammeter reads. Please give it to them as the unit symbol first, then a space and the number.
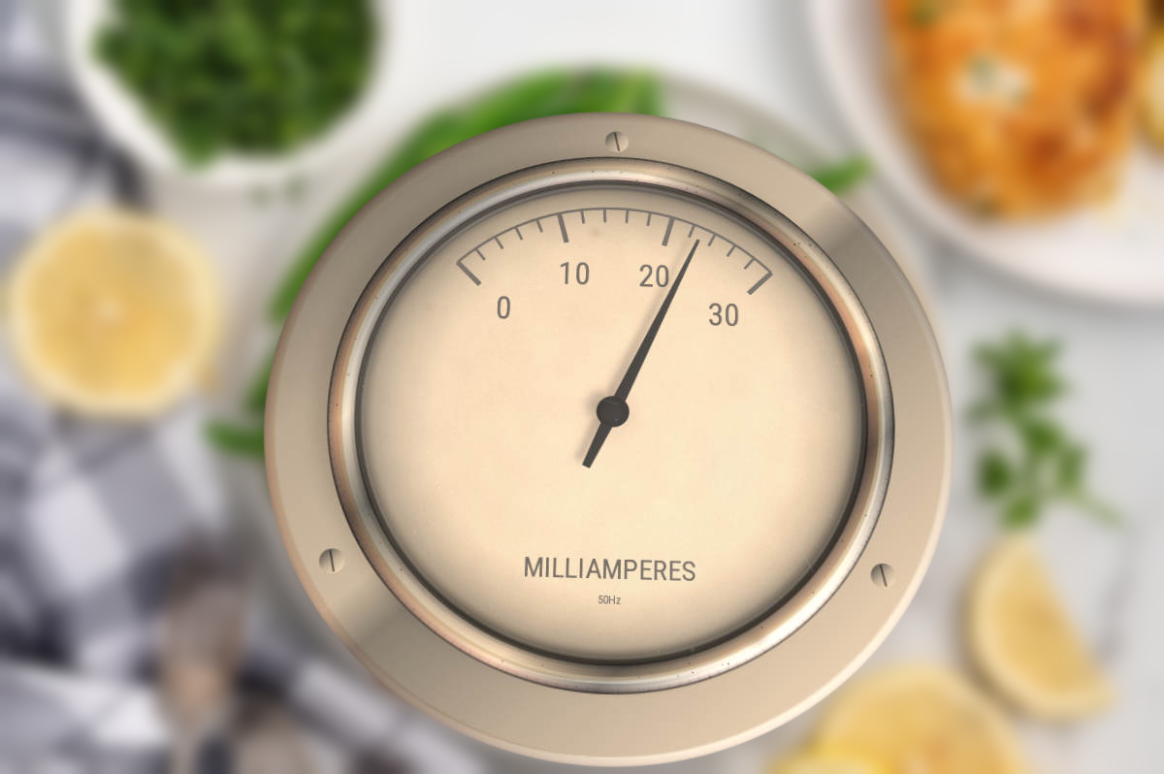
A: mA 23
